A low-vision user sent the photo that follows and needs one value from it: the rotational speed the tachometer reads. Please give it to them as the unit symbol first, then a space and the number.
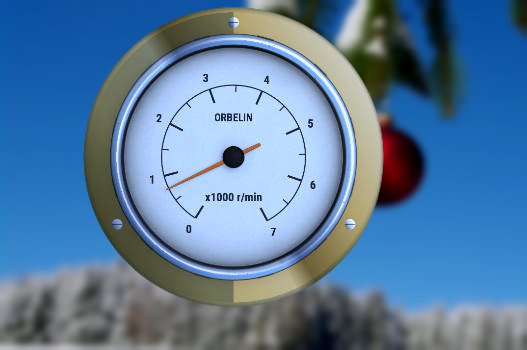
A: rpm 750
